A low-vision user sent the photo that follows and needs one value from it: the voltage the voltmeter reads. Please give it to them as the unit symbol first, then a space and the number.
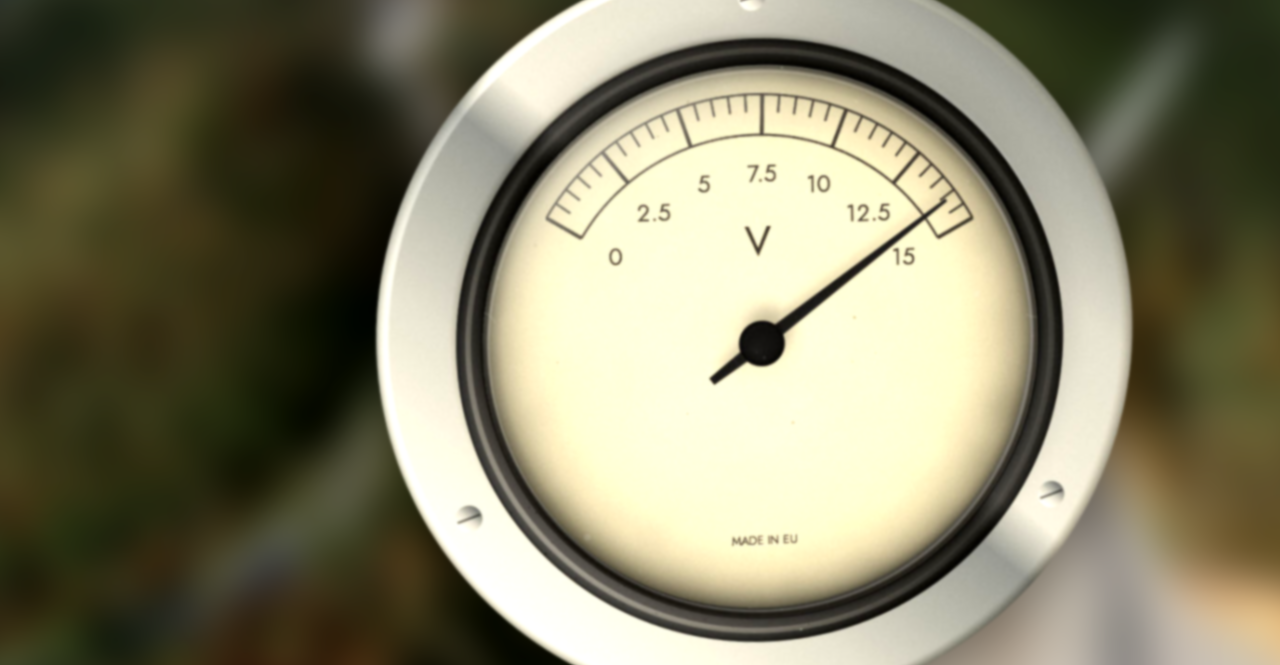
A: V 14
